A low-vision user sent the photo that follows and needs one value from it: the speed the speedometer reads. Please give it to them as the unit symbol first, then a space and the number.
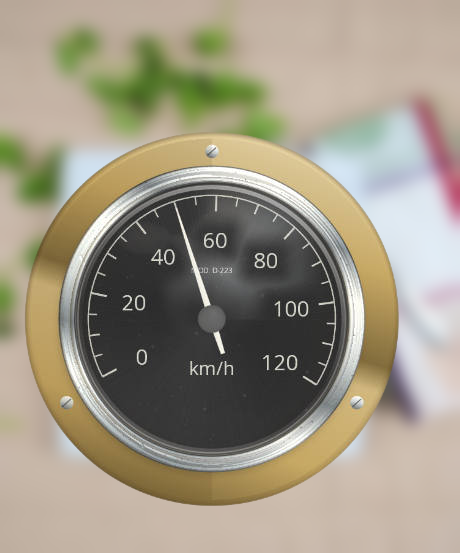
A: km/h 50
